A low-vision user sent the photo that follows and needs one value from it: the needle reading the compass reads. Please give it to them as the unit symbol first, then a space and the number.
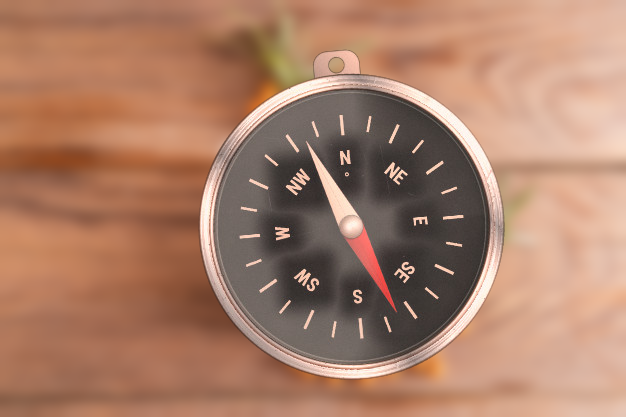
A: ° 157.5
